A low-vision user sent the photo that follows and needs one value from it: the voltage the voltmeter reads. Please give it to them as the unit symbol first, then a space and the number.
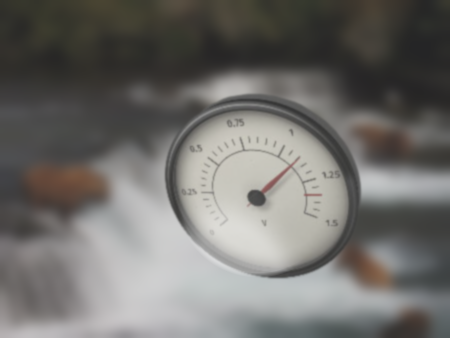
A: V 1.1
